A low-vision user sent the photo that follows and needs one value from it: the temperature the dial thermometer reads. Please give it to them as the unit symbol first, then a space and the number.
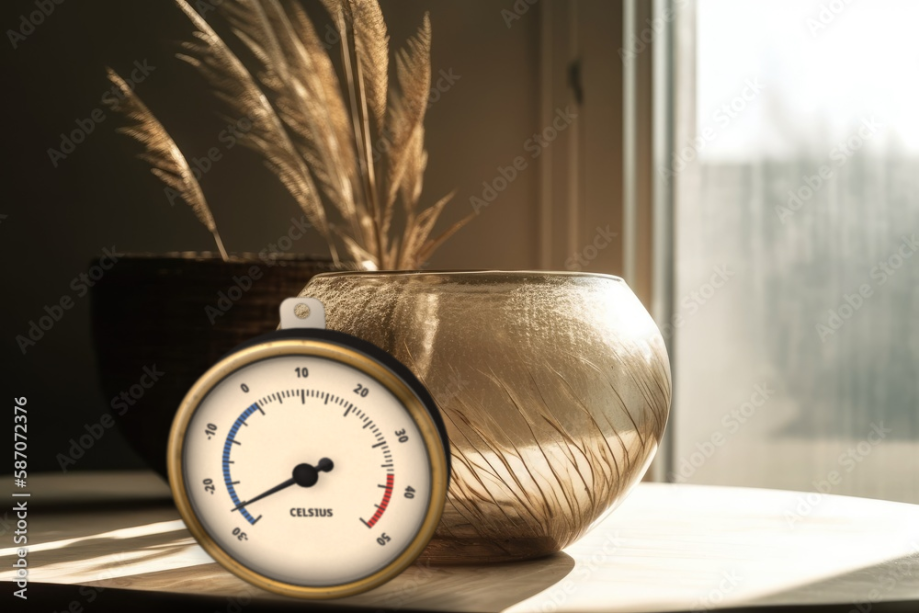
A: °C -25
